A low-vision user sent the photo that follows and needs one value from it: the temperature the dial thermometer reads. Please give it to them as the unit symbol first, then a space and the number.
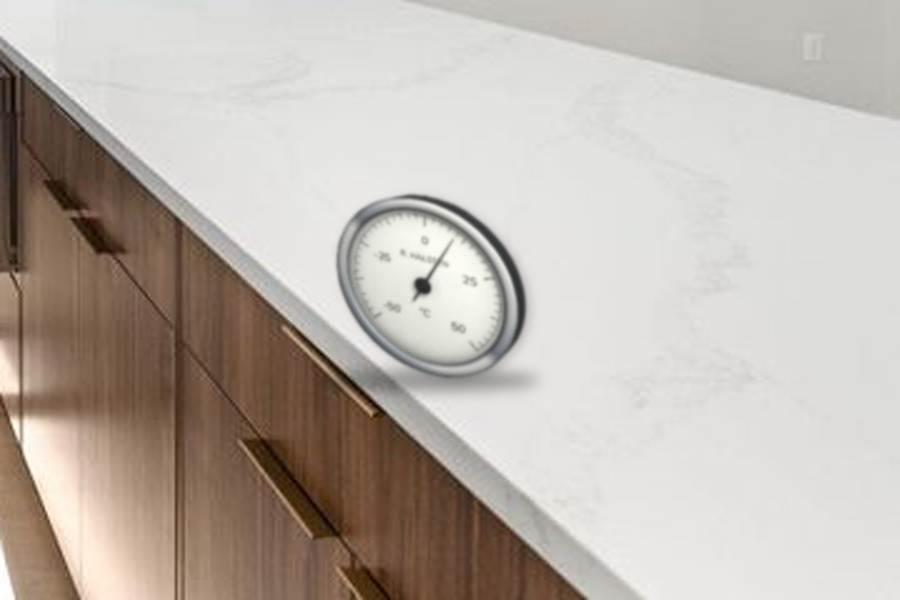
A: °C 10
